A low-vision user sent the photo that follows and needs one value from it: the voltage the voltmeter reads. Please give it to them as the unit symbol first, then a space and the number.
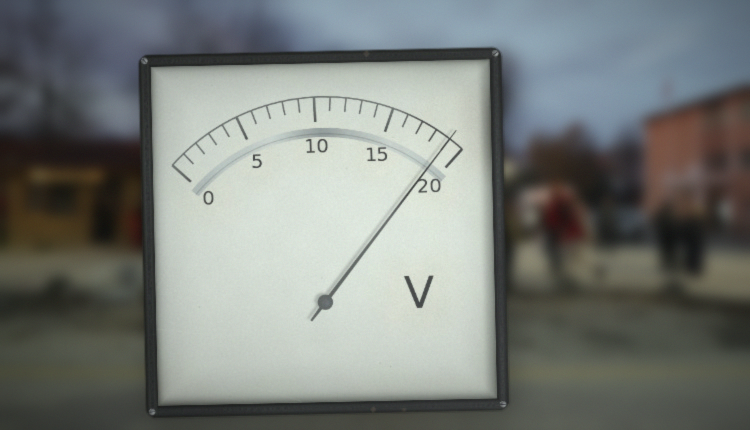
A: V 19
